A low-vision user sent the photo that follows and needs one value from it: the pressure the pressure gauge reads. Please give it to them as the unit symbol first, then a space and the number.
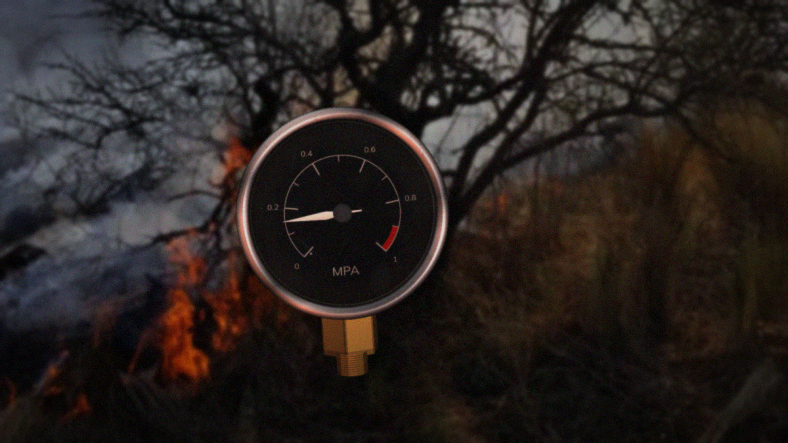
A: MPa 0.15
